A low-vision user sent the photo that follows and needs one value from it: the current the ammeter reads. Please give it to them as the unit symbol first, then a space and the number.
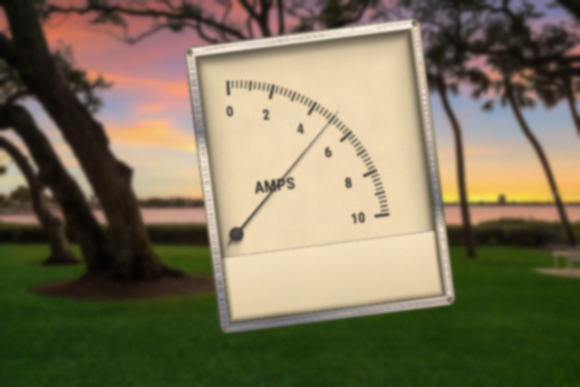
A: A 5
